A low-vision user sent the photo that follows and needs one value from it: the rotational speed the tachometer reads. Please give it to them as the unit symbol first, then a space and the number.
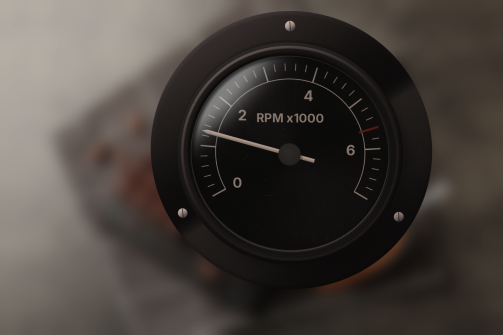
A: rpm 1300
